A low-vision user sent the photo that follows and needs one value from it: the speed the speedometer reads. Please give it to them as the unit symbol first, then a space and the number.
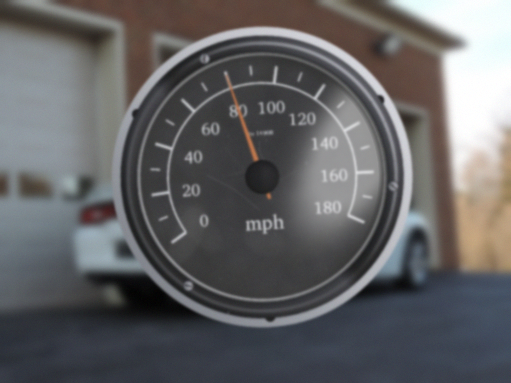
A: mph 80
